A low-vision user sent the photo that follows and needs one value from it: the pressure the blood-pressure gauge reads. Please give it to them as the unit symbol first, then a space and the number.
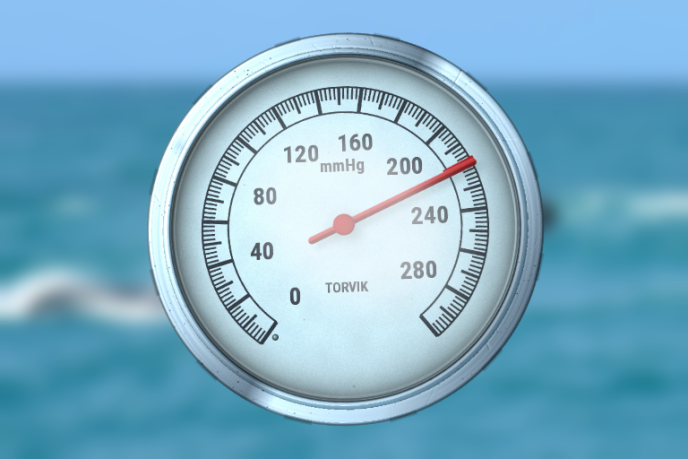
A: mmHg 220
